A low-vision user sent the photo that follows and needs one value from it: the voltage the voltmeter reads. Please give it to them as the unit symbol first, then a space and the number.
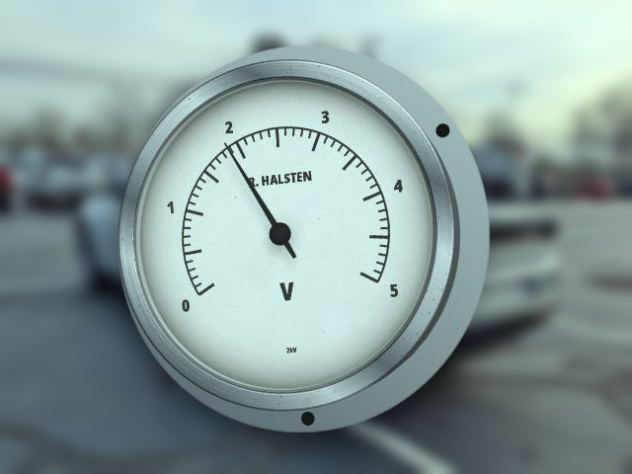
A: V 1.9
